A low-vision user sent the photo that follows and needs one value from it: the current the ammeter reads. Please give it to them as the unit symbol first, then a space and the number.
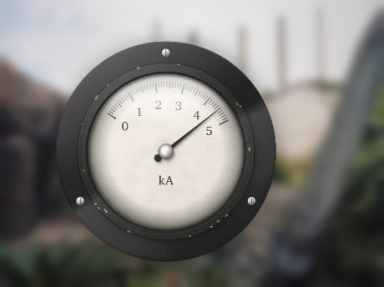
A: kA 4.5
